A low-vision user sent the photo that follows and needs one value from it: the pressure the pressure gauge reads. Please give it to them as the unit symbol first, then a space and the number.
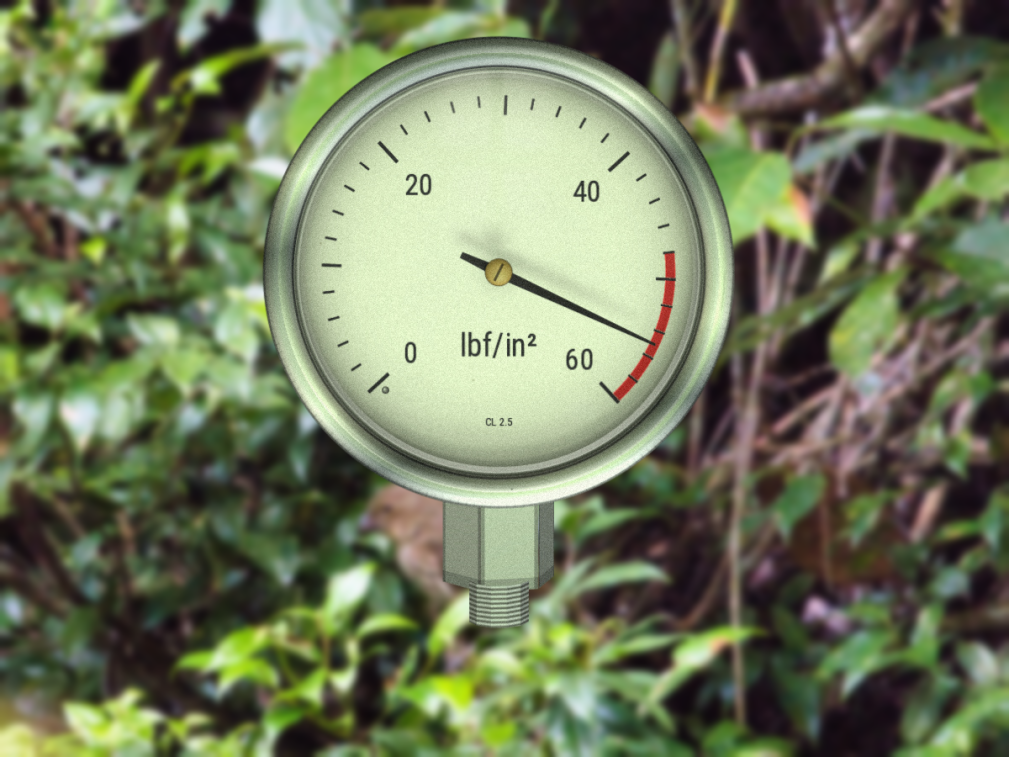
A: psi 55
